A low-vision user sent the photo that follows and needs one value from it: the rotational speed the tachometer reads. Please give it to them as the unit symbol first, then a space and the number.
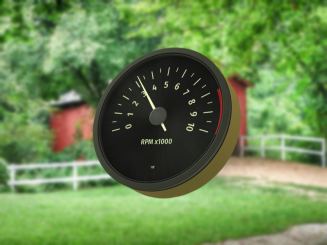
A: rpm 3250
